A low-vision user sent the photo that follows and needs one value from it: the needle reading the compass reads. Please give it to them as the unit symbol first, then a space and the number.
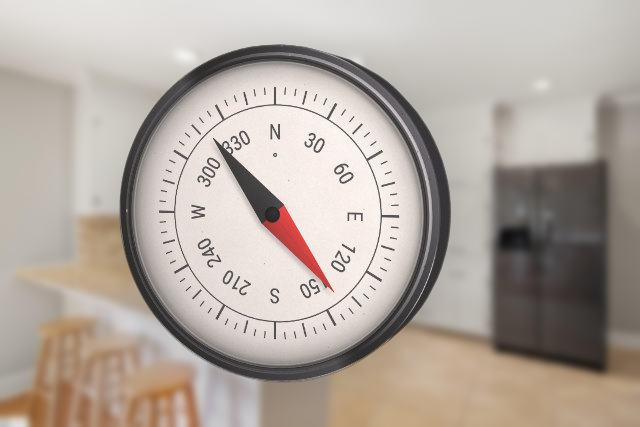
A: ° 140
